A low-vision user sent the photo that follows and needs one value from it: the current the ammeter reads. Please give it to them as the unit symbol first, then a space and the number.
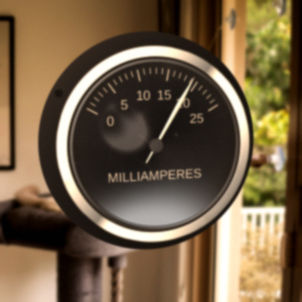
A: mA 19
